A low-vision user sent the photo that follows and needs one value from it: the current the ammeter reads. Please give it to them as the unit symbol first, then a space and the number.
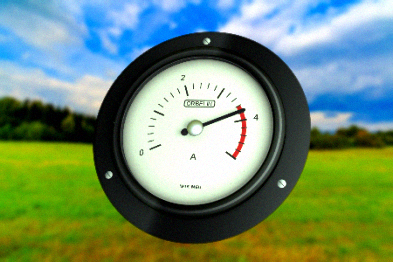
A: A 3.8
